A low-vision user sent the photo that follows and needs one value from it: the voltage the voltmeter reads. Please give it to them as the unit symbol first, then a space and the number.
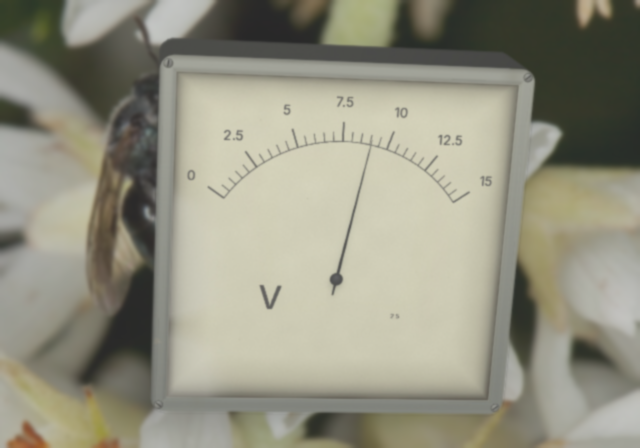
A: V 9
